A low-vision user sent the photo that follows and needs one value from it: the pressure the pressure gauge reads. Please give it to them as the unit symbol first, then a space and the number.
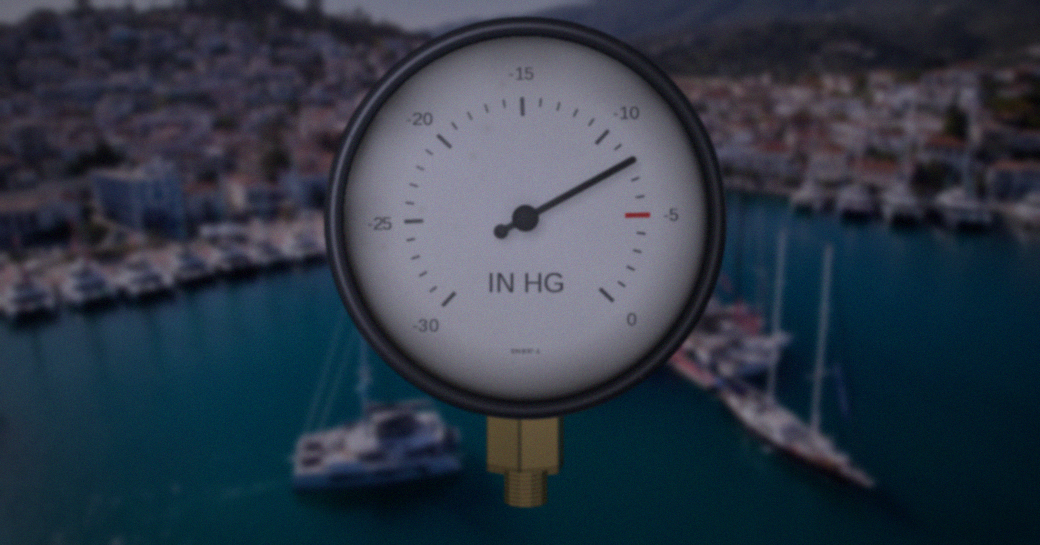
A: inHg -8
